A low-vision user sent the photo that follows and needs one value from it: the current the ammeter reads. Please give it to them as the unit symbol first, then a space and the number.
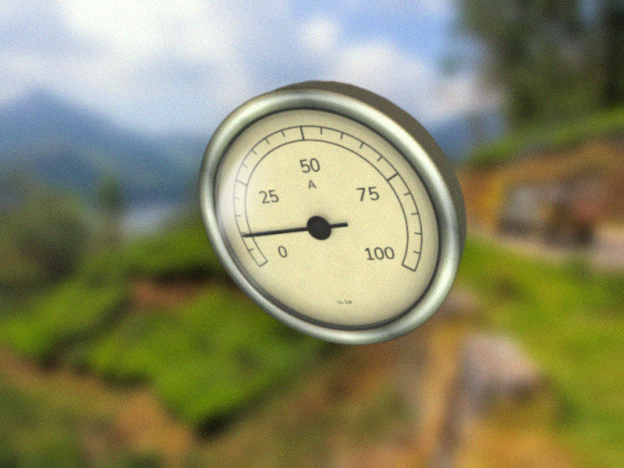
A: A 10
